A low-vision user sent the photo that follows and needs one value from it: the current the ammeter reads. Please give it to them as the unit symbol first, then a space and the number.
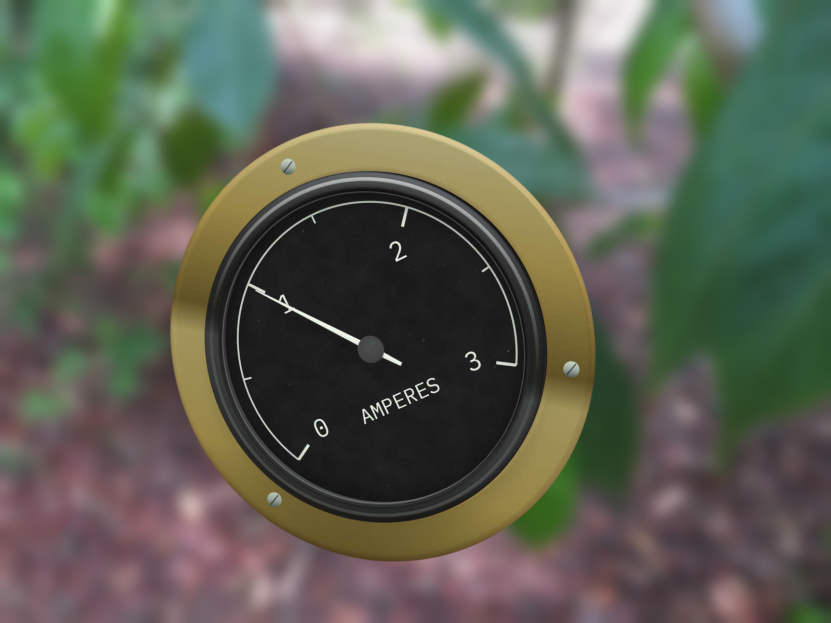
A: A 1
